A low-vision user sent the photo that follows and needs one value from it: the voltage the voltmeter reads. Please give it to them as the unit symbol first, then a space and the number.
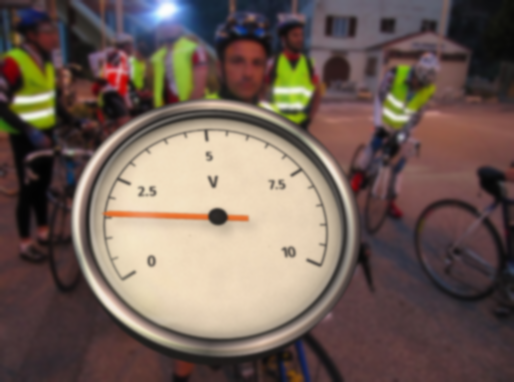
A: V 1.5
